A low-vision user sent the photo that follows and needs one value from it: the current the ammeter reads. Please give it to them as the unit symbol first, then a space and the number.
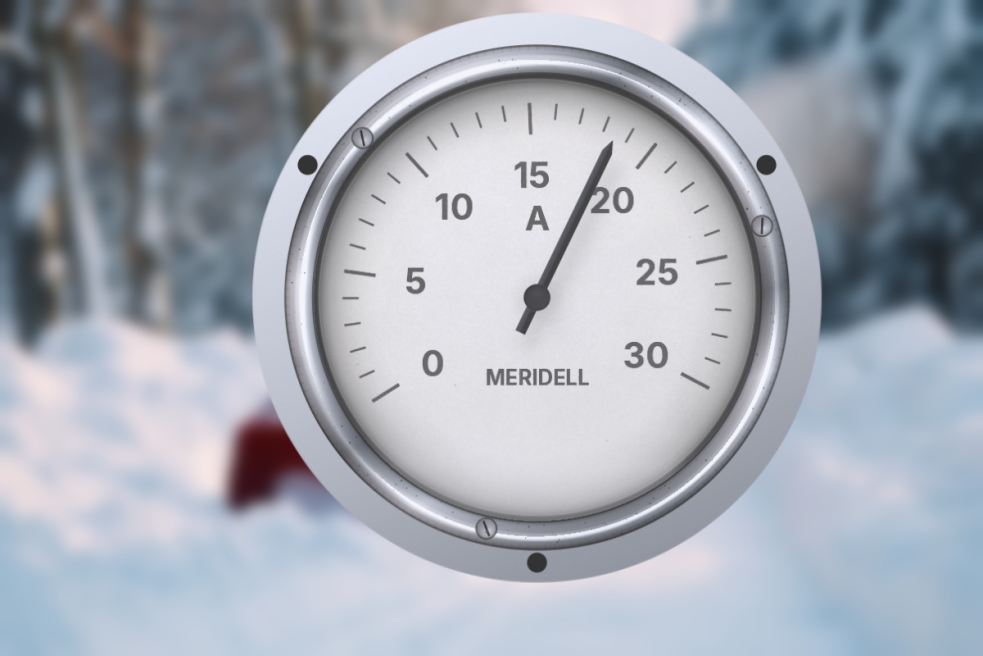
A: A 18.5
